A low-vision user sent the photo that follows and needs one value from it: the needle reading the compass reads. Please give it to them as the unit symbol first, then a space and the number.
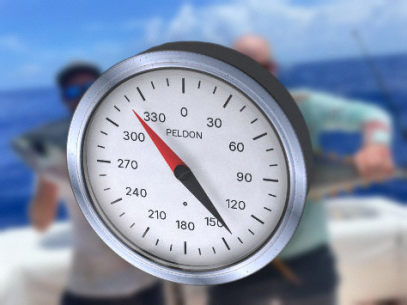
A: ° 320
